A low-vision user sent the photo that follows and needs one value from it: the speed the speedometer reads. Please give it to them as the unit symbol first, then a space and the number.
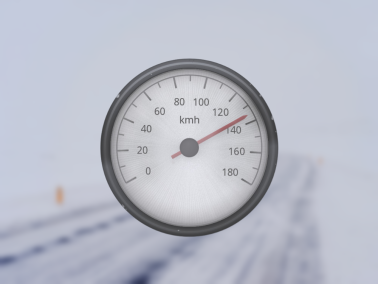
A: km/h 135
